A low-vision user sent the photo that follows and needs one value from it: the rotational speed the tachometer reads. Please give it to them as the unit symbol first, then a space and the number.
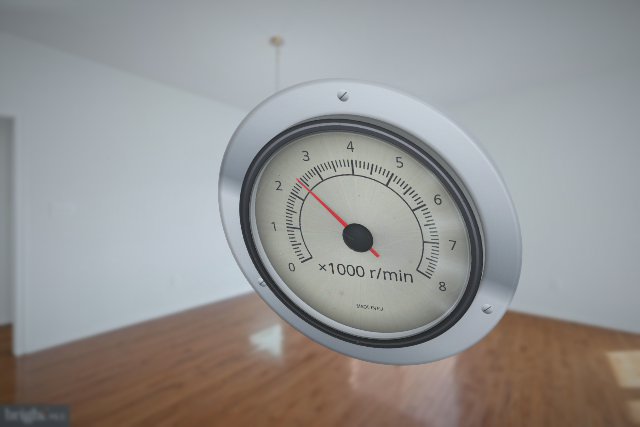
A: rpm 2500
